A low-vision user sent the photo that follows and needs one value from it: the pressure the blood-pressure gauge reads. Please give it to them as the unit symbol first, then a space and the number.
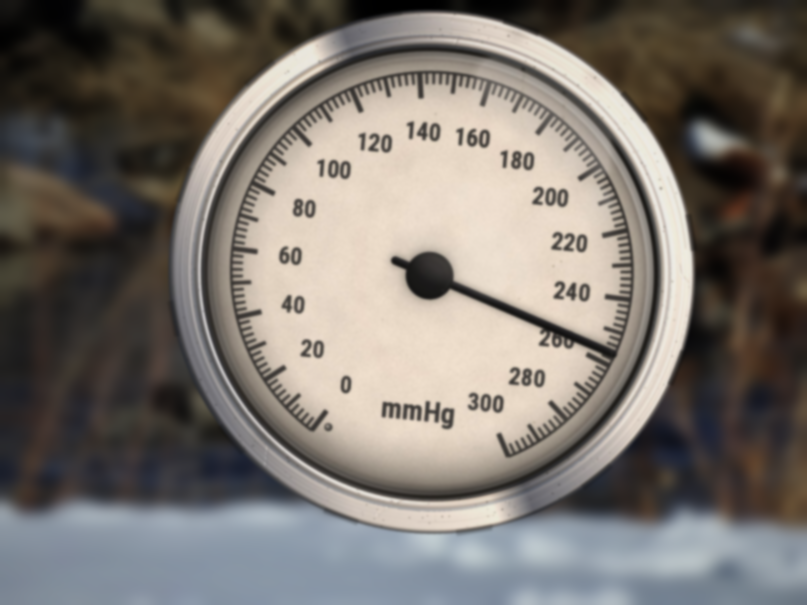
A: mmHg 256
